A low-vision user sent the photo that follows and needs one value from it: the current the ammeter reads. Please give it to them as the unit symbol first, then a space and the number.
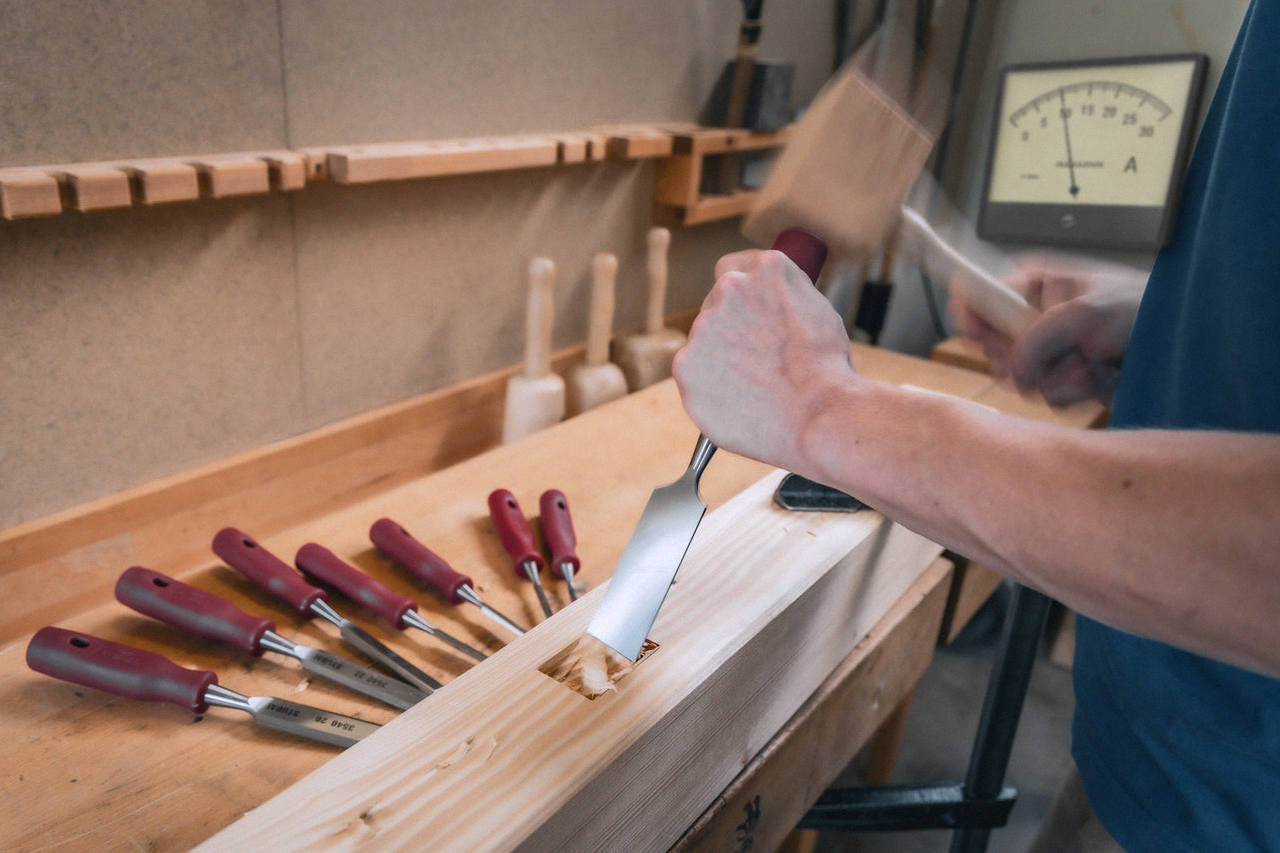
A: A 10
